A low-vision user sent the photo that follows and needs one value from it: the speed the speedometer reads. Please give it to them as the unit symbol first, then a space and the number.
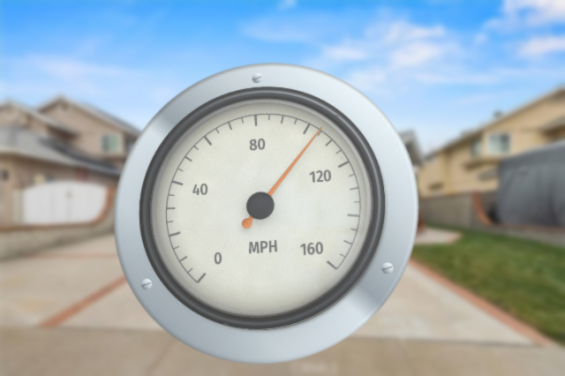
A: mph 105
